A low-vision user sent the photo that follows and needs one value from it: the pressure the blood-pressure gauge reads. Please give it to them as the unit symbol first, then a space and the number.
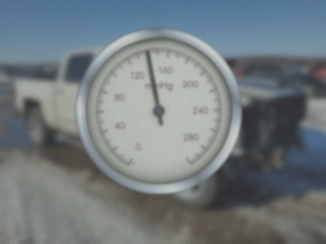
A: mmHg 140
